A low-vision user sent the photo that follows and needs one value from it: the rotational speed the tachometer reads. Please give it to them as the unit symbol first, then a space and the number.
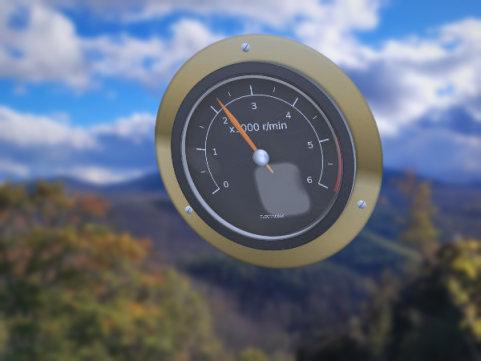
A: rpm 2250
